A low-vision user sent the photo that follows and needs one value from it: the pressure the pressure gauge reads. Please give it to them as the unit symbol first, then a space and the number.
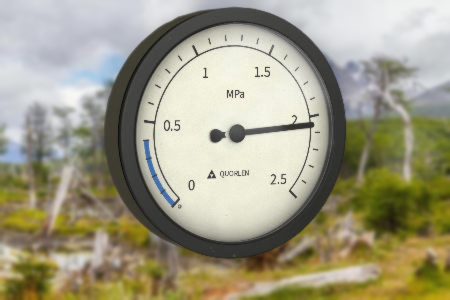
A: MPa 2.05
